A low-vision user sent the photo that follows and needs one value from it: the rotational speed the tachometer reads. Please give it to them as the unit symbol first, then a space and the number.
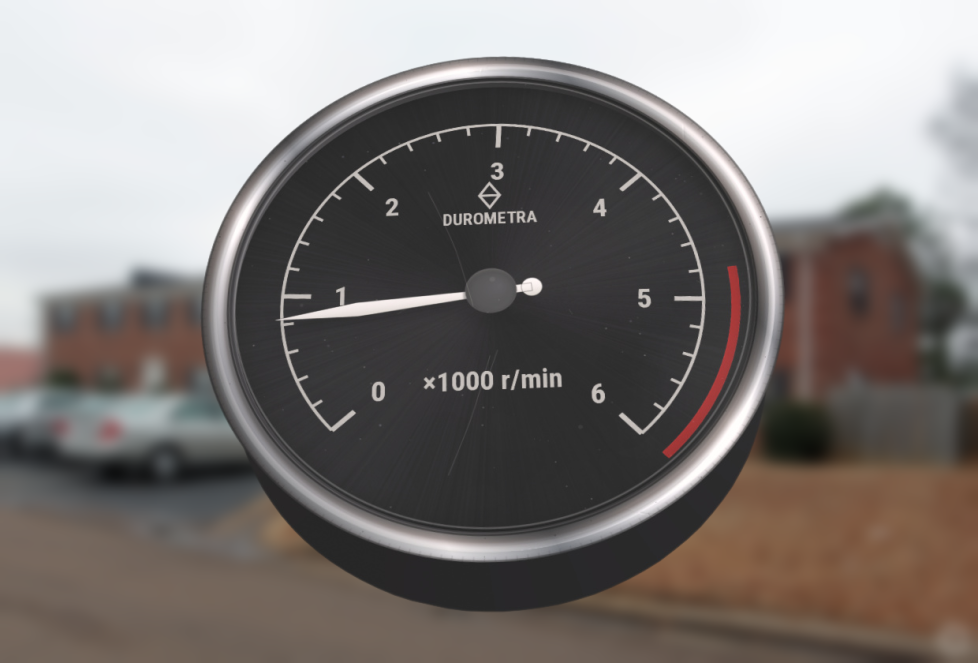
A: rpm 800
